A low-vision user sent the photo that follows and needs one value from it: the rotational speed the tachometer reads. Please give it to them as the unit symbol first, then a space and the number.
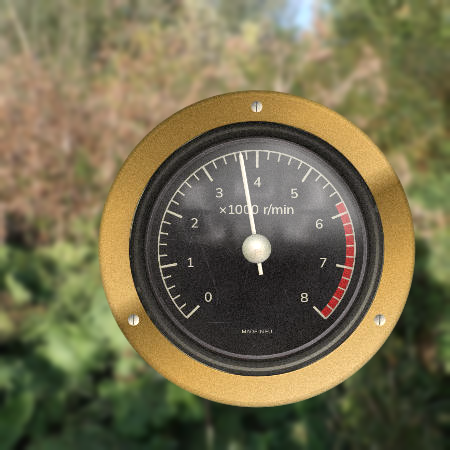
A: rpm 3700
